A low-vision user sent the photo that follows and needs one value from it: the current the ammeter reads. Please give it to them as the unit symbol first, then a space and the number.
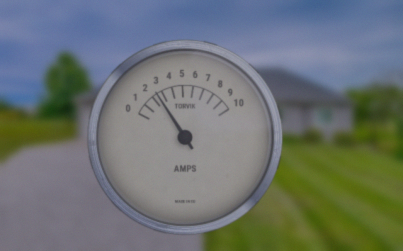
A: A 2.5
